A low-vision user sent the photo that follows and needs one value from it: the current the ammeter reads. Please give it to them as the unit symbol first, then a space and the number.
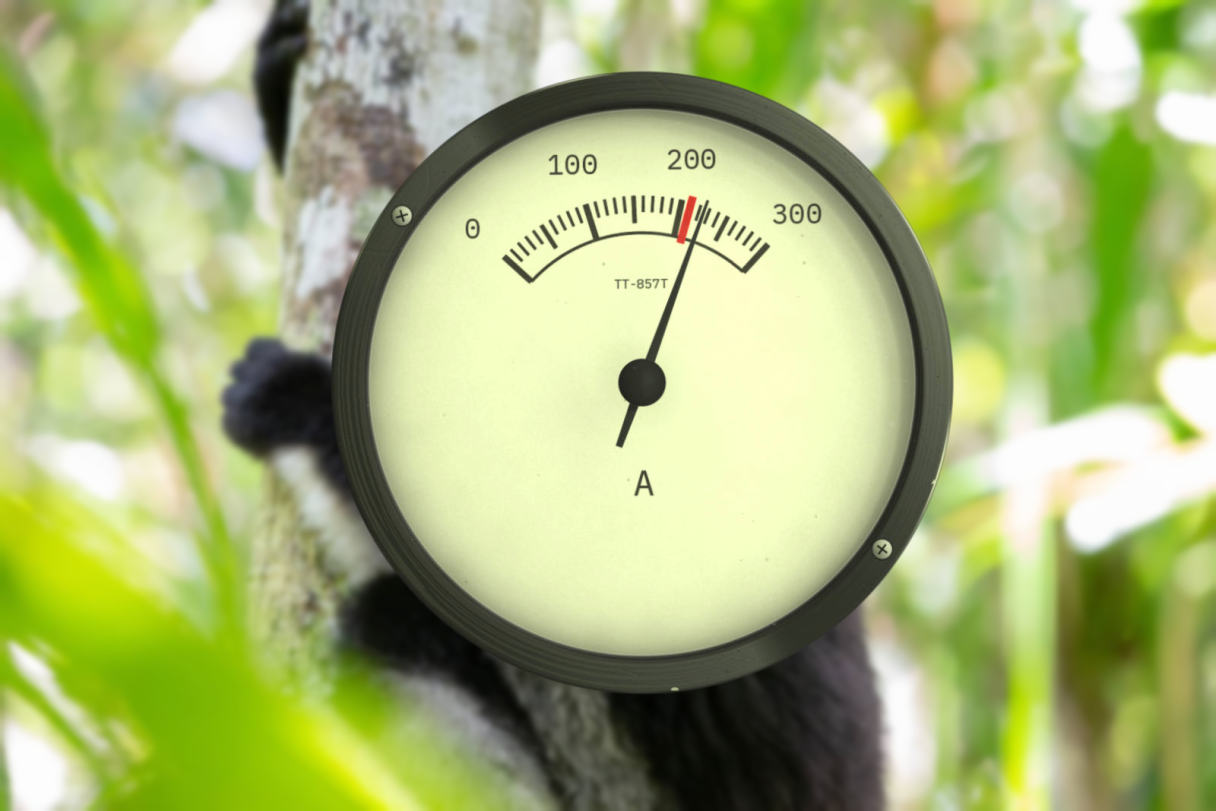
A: A 225
